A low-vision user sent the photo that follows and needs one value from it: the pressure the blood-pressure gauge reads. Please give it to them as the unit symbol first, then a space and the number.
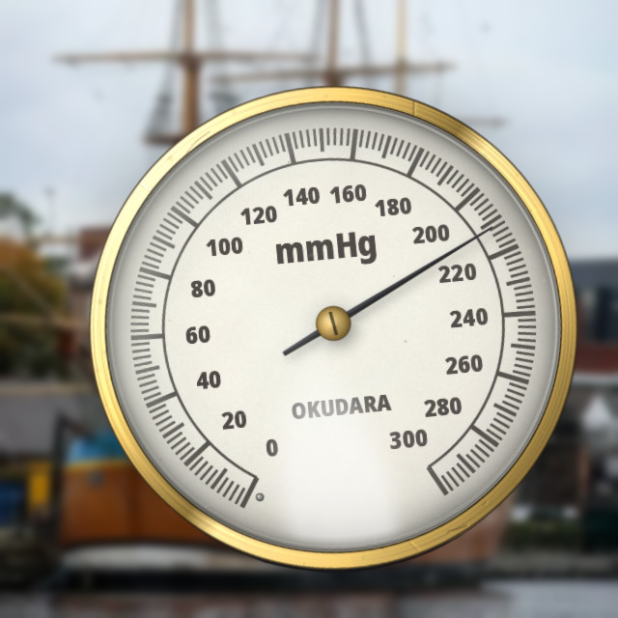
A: mmHg 212
